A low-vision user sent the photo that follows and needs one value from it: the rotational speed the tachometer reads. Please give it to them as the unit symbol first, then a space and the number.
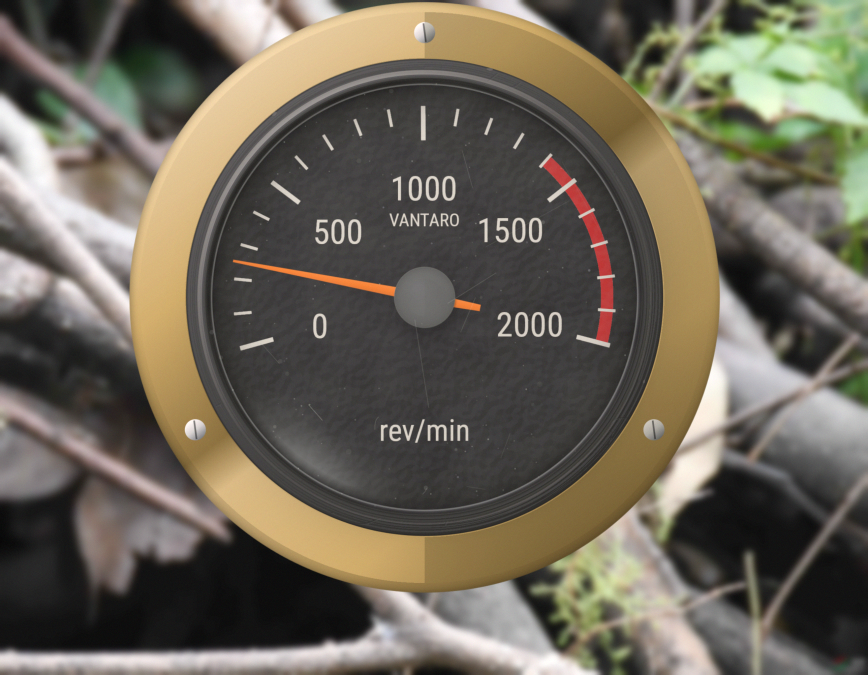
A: rpm 250
